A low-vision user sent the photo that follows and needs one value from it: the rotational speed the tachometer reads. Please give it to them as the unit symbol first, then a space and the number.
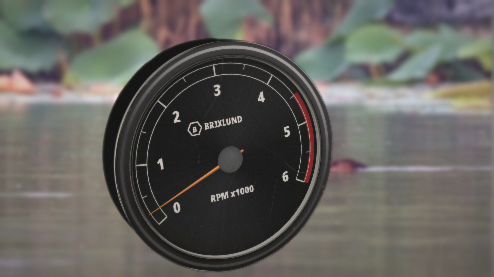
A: rpm 250
